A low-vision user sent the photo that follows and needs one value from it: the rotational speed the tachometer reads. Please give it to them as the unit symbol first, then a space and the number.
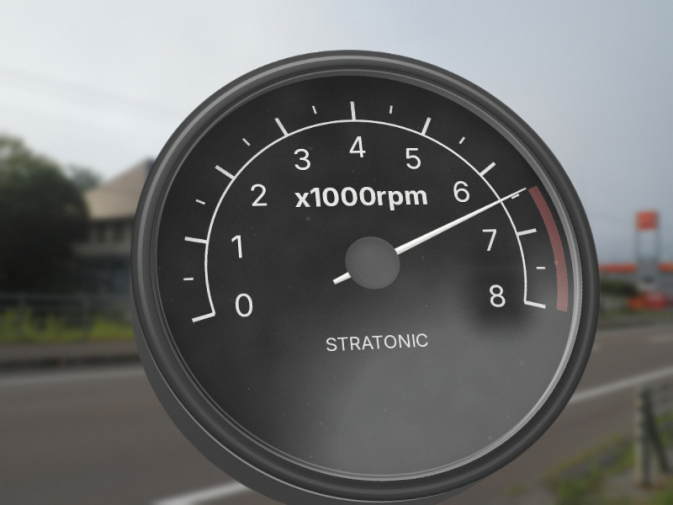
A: rpm 6500
